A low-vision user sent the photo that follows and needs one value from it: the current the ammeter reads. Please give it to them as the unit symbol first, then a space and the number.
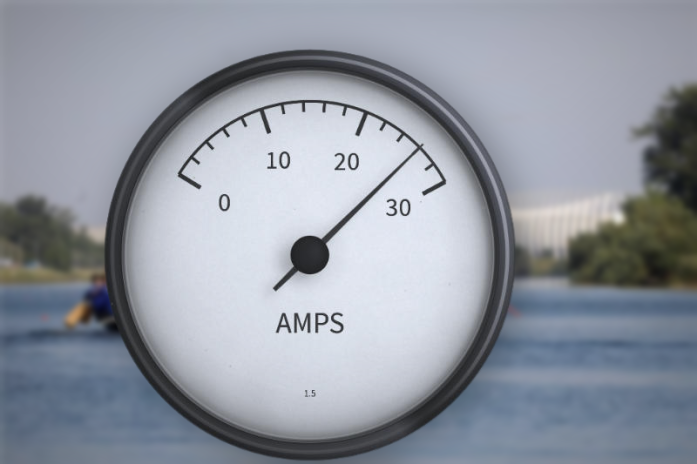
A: A 26
